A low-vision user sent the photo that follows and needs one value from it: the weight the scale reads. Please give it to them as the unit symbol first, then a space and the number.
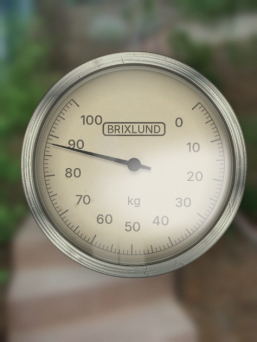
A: kg 88
